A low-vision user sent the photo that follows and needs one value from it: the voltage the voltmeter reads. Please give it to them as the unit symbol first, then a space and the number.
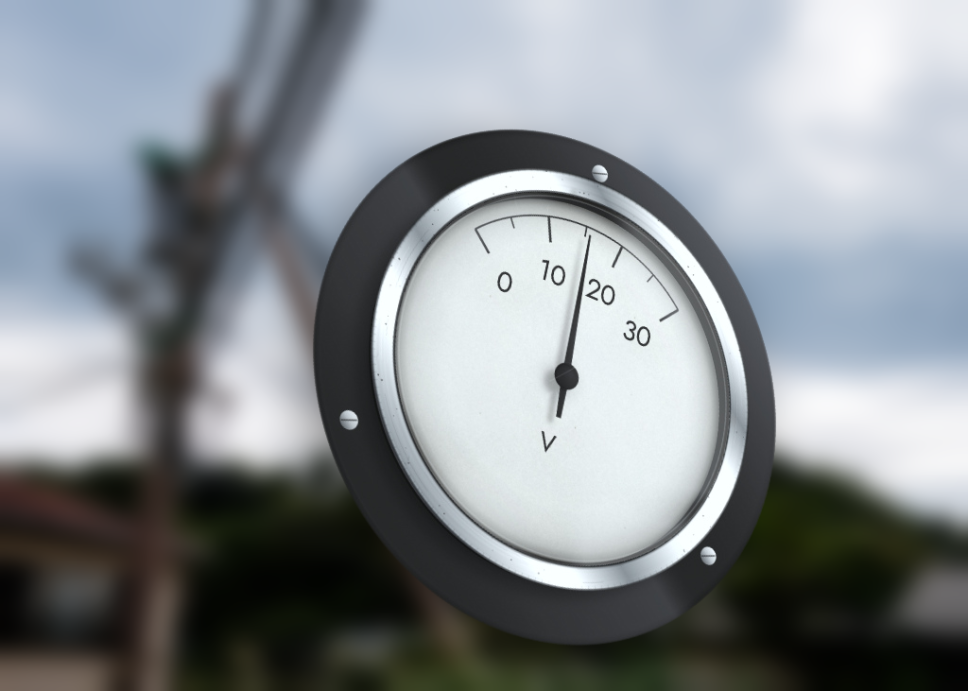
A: V 15
